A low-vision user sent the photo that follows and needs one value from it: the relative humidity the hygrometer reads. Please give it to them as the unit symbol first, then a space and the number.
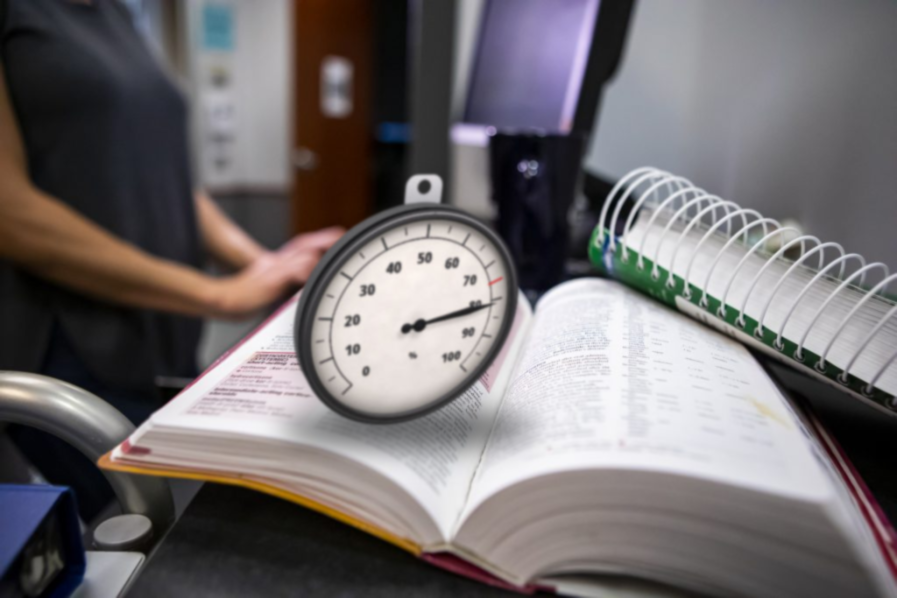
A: % 80
